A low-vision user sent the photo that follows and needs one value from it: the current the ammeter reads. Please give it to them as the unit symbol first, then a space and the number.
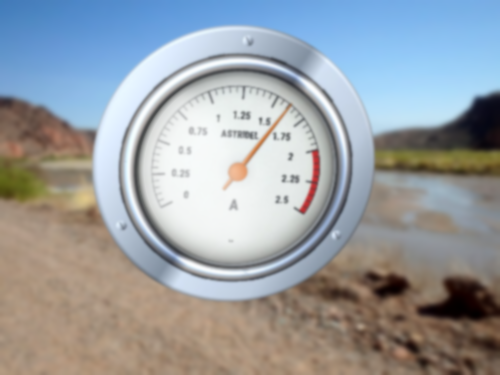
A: A 1.6
